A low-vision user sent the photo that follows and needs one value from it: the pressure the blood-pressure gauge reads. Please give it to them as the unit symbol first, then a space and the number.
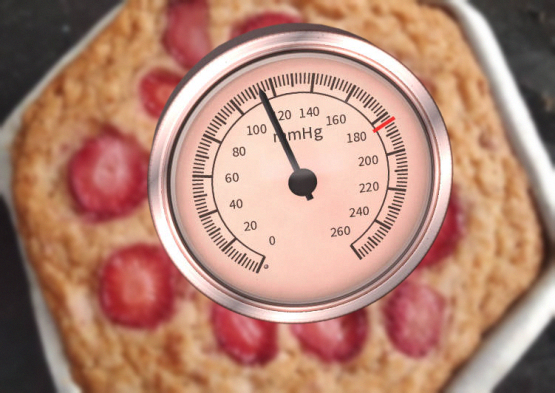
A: mmHg 114
